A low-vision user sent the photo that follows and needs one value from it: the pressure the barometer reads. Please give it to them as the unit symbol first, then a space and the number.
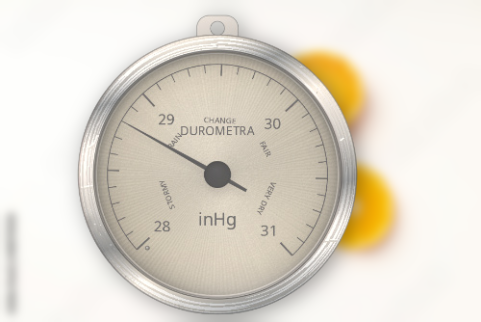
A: inHg 28.8
